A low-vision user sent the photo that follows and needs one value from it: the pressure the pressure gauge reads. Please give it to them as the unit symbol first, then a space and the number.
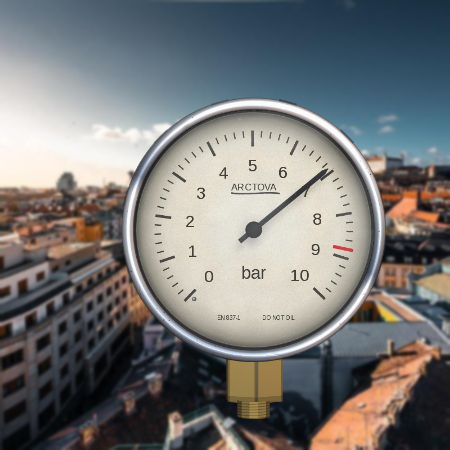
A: bar 6.9
